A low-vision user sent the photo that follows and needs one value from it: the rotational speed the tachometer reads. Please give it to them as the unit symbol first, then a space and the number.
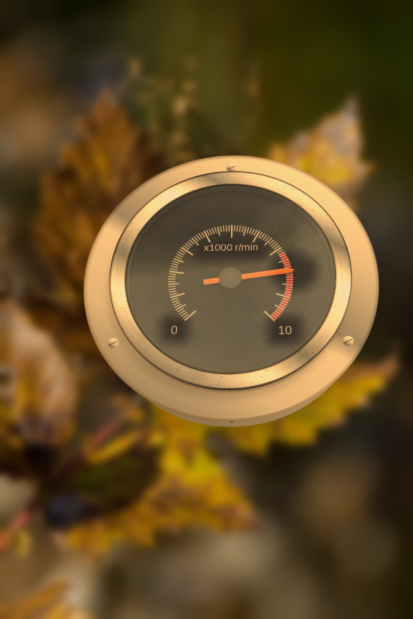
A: rpm 8000
